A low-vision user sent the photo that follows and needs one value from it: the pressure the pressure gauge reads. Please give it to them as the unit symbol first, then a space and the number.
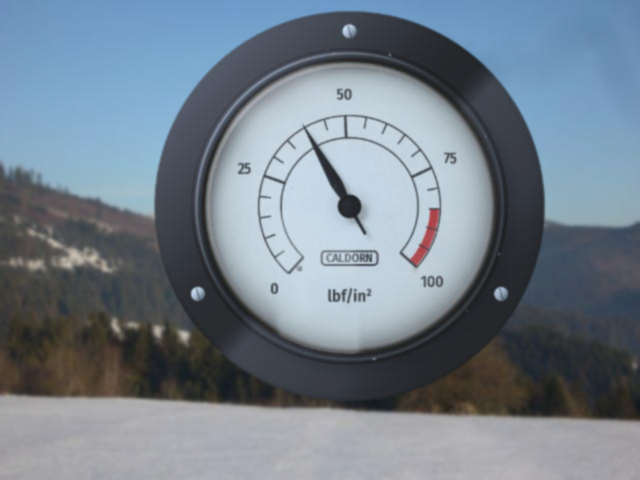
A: psi 40
